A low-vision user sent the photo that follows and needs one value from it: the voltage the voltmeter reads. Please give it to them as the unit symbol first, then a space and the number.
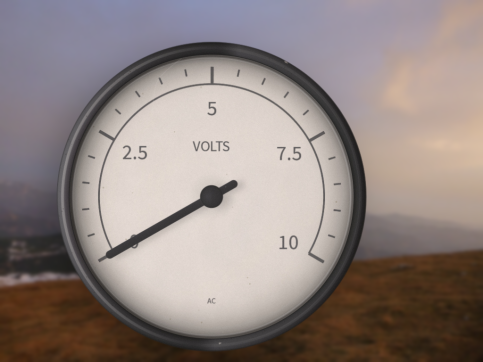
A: V 0
